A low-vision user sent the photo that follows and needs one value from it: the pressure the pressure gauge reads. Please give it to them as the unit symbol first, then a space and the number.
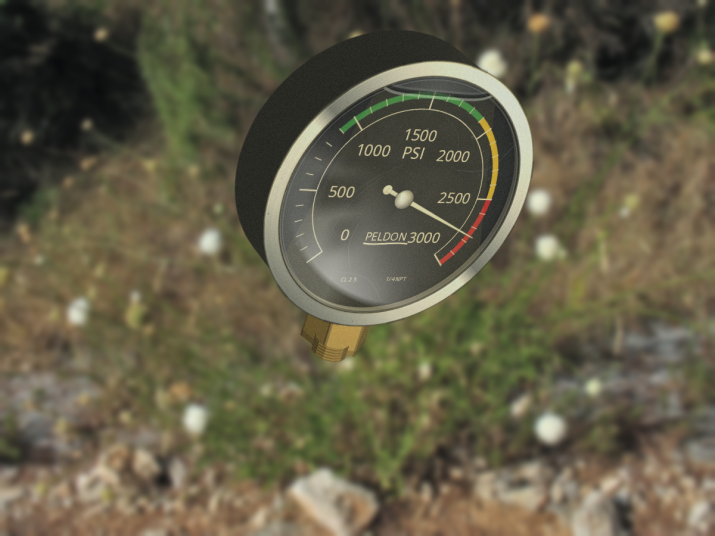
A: psi 2750
